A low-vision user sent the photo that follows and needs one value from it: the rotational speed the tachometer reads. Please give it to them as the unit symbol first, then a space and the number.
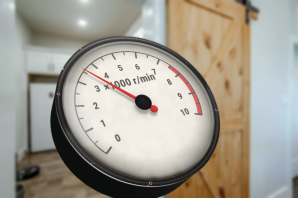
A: rpm 3500
